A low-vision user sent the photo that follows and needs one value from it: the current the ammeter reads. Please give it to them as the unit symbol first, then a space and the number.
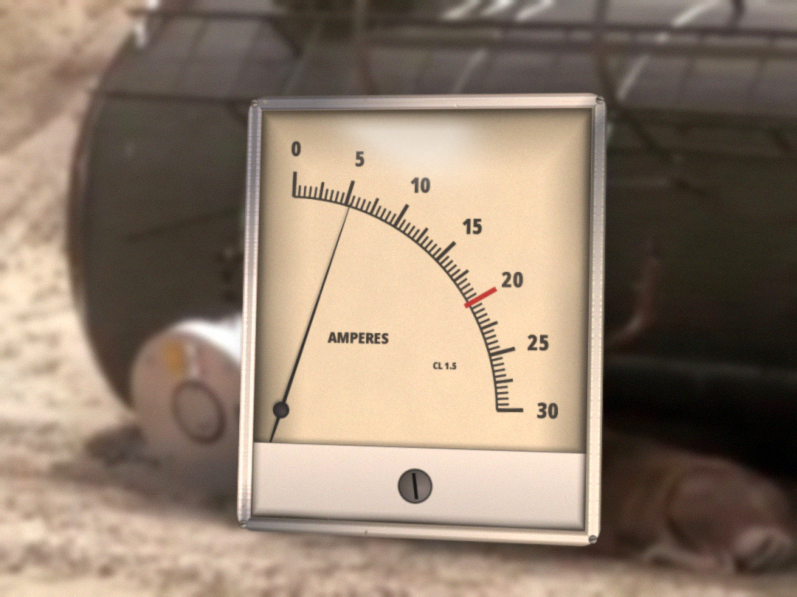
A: A 5.5
